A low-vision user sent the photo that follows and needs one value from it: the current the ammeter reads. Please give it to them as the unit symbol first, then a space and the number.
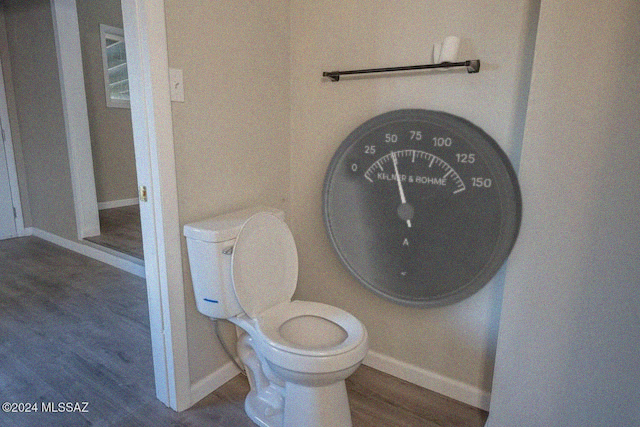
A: A 50
